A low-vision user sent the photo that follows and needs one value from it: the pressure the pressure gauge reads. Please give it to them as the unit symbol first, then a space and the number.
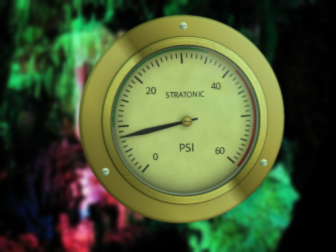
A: psi 8
